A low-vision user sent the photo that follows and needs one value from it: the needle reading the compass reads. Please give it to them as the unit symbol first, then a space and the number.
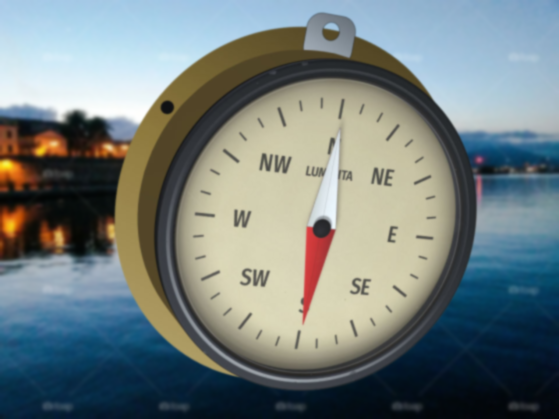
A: ° 180
